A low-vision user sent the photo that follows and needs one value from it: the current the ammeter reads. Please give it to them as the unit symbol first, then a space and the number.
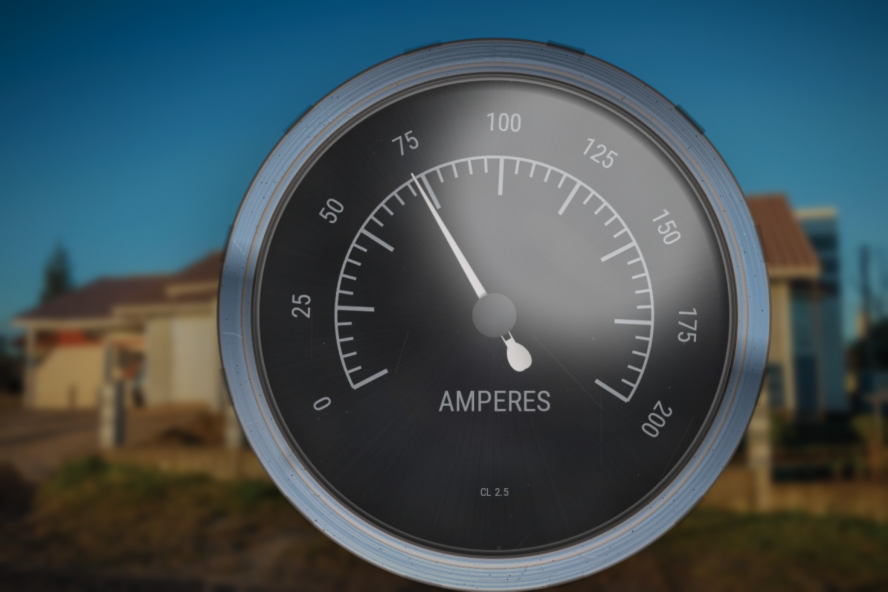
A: A 72.5
